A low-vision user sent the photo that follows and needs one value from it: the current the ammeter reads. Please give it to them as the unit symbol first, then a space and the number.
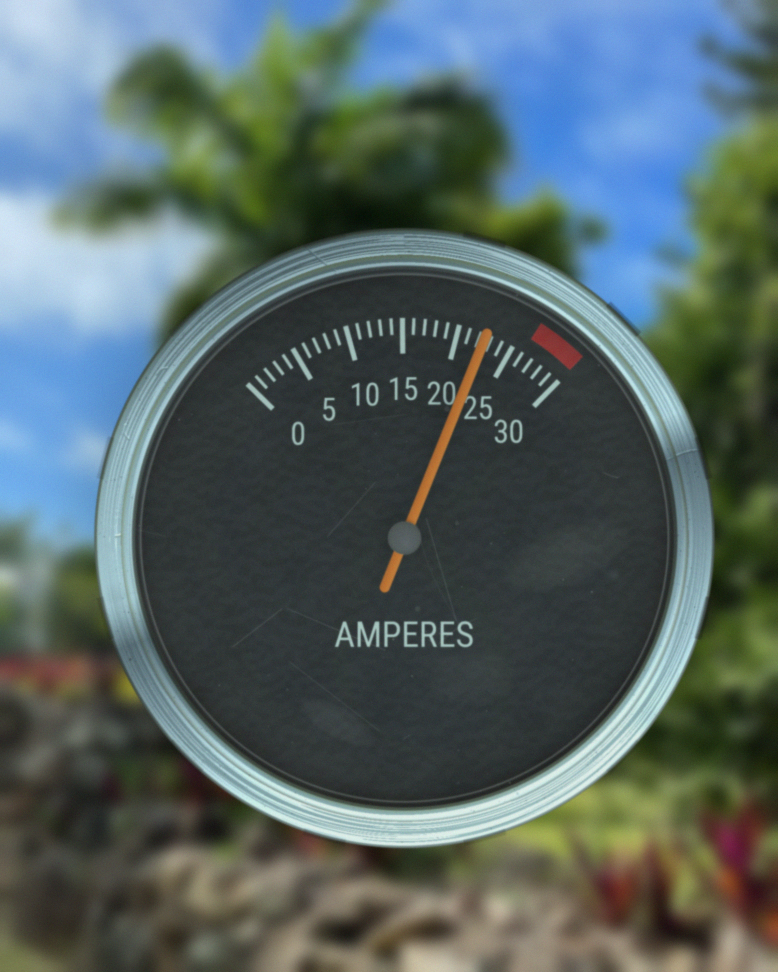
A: A 22.5
